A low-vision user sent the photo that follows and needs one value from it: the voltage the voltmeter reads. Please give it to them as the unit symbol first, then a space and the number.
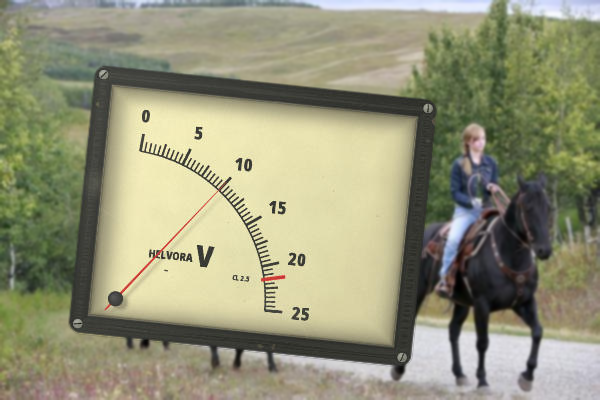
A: V 10
